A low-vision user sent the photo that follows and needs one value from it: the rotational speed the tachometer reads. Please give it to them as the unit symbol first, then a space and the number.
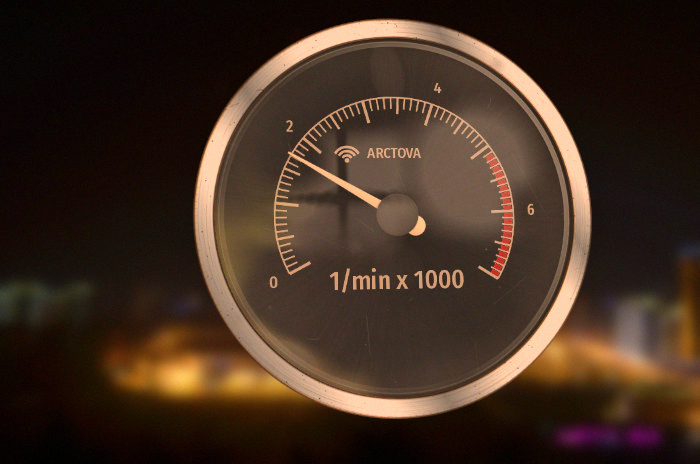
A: rpm 1700
